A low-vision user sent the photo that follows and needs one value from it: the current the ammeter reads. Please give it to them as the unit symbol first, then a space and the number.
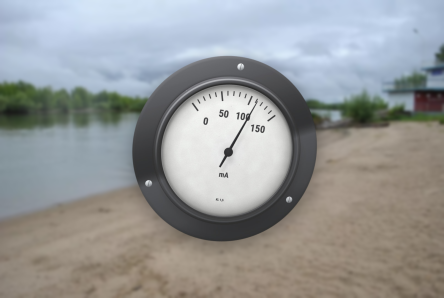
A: mA 110
